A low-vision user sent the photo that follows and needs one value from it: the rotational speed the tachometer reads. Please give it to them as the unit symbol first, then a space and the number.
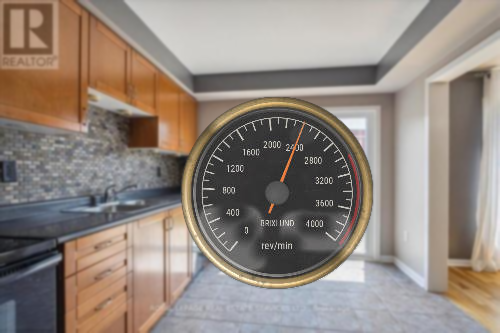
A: rpm 2400
